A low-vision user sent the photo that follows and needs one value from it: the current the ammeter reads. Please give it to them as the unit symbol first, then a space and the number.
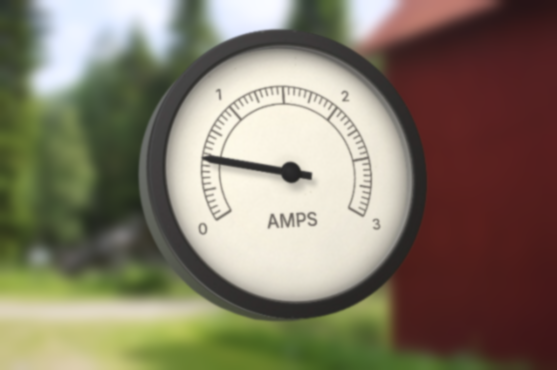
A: A 0.5
